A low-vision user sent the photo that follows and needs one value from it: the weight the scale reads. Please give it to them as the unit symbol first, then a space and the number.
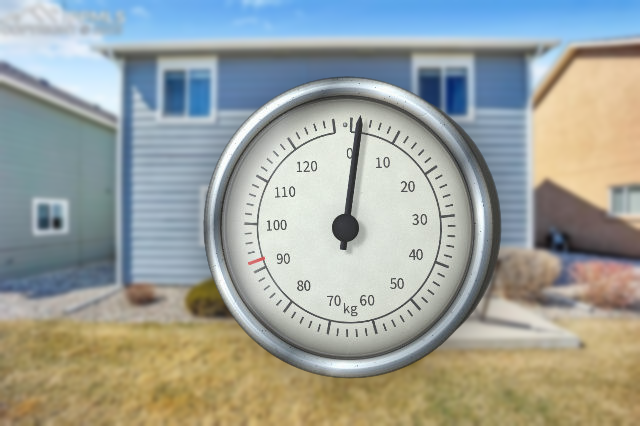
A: kg 2
